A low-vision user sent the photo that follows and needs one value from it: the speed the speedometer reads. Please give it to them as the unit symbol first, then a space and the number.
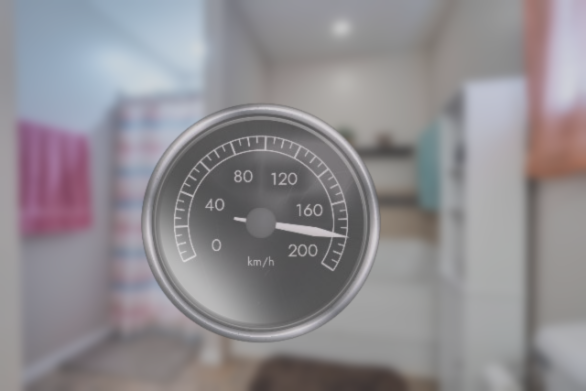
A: km/h 180
